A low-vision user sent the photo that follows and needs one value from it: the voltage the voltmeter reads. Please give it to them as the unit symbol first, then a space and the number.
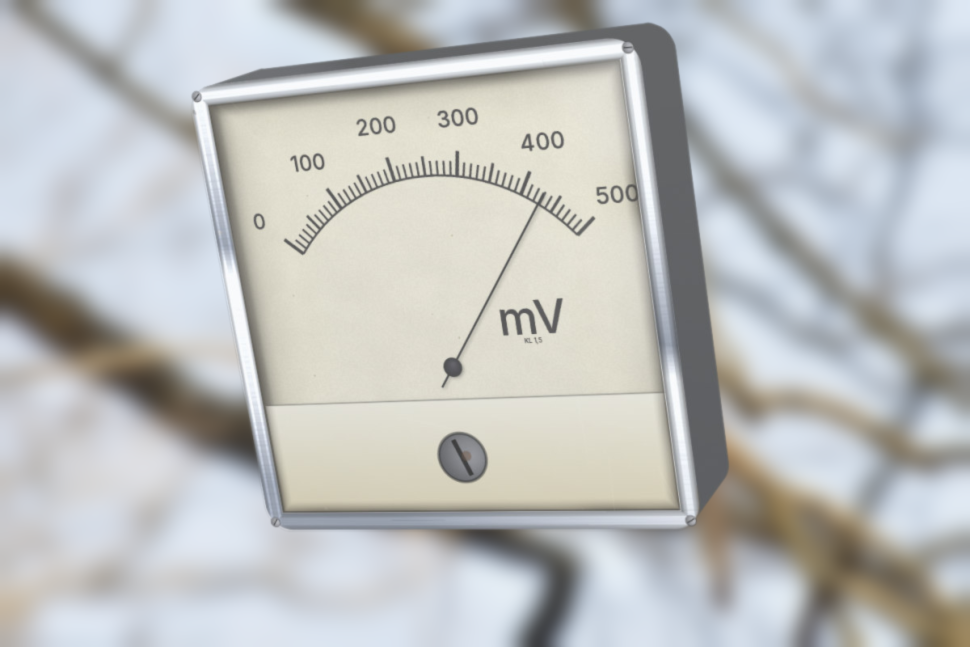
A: mV 430
